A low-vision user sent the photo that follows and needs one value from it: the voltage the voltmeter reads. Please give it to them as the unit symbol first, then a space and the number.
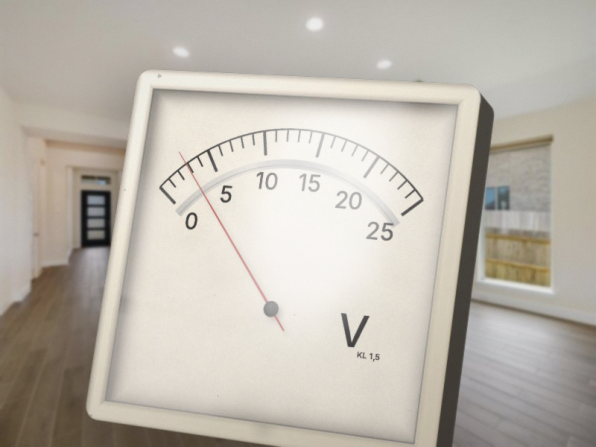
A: V 3
